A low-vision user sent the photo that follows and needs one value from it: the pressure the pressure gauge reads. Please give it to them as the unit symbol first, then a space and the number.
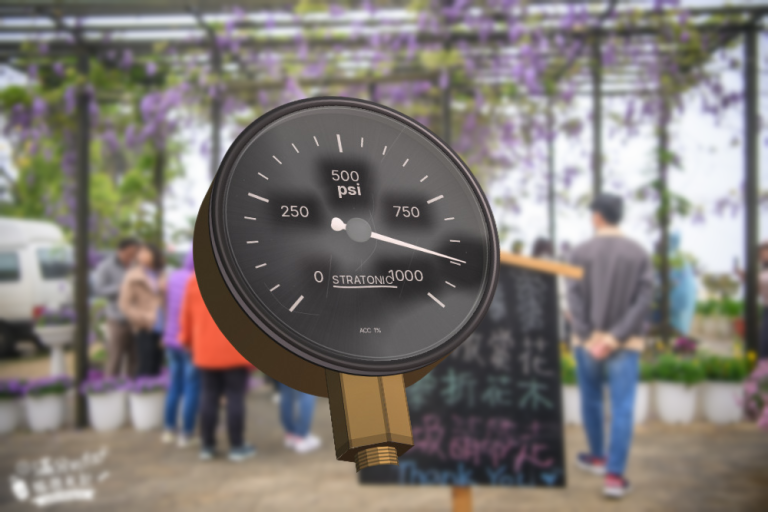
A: psi 900
